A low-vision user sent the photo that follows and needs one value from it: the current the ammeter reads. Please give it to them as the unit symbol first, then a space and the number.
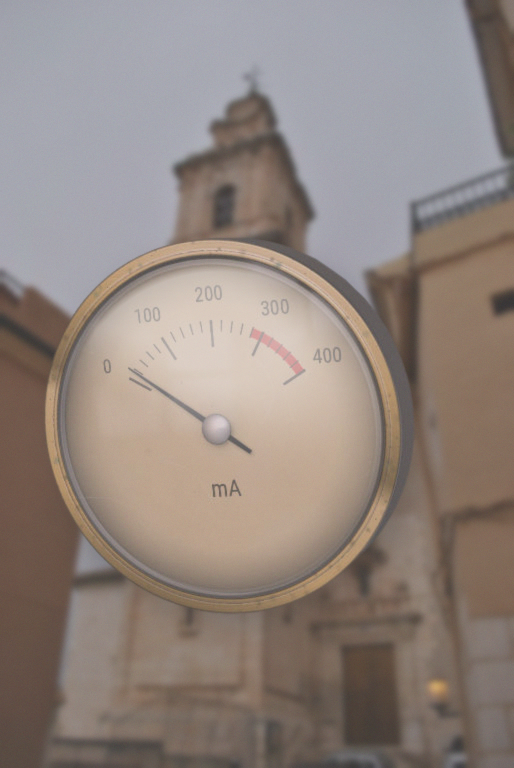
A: mA 20
